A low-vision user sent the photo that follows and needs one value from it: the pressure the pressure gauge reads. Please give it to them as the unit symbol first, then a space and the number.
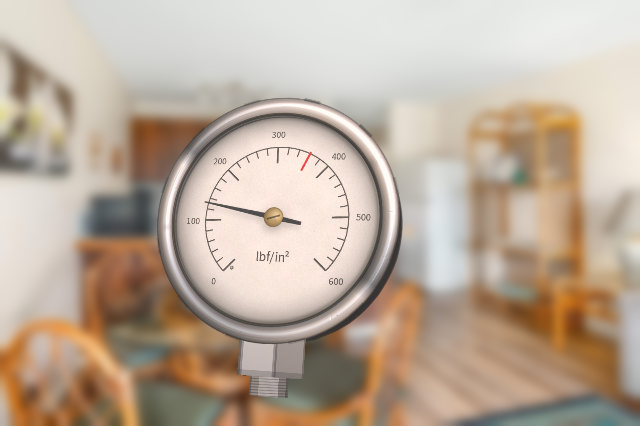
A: psi 130
